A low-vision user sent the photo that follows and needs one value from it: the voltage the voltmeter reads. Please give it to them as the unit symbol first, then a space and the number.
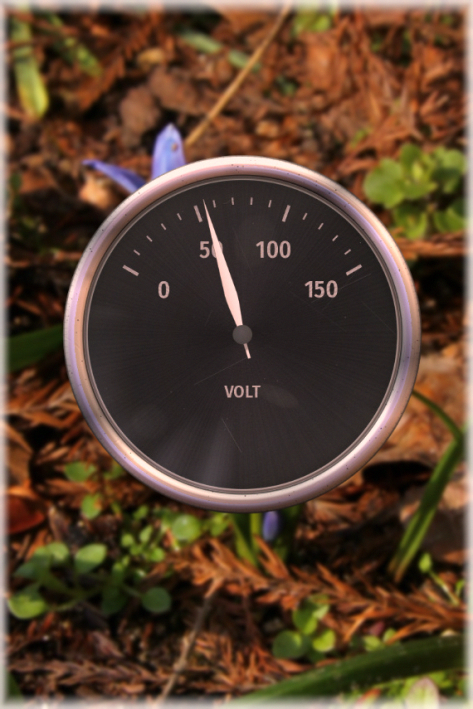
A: V 55
